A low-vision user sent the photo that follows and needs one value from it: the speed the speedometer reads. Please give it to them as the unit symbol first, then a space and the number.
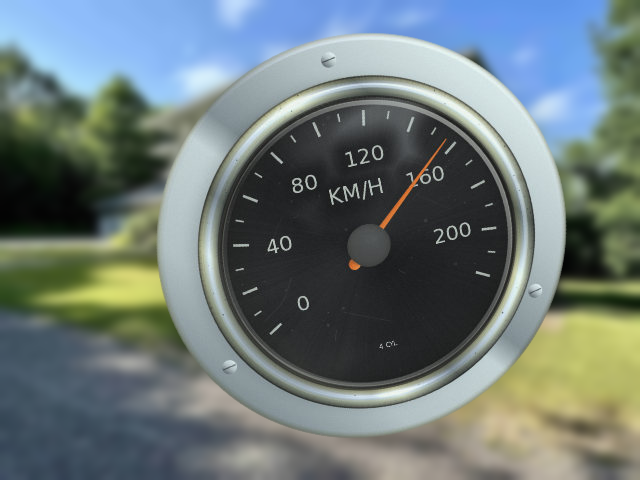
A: km/h 155
